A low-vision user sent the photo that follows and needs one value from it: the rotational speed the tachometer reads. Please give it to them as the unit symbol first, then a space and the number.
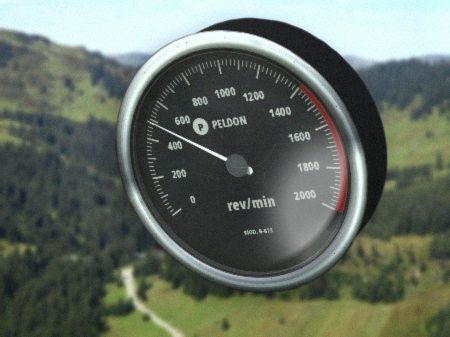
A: rpm 500
